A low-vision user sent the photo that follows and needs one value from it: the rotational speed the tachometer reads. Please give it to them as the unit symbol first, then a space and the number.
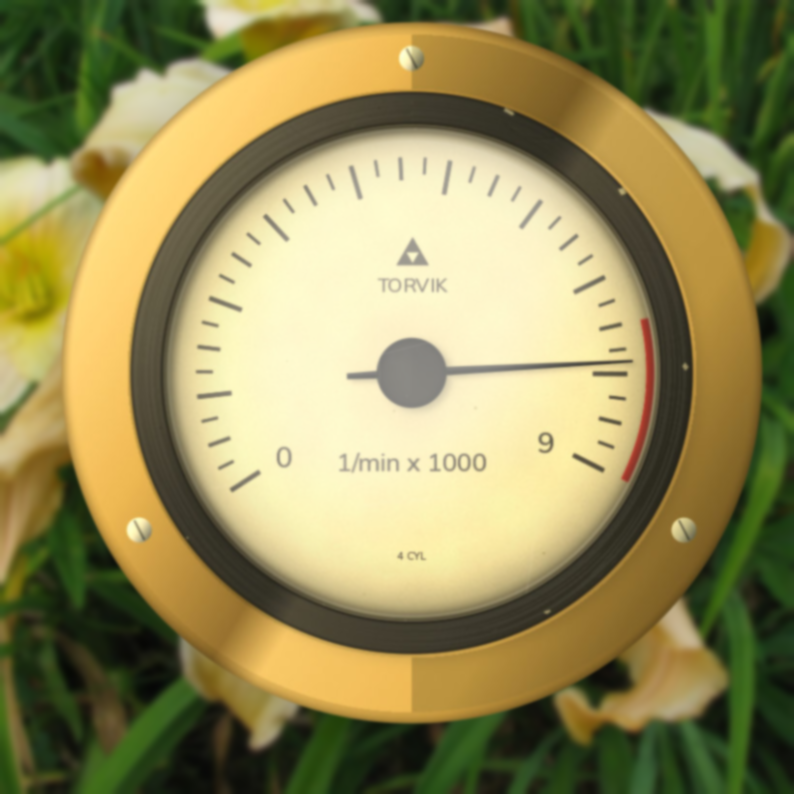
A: rpm 7875
